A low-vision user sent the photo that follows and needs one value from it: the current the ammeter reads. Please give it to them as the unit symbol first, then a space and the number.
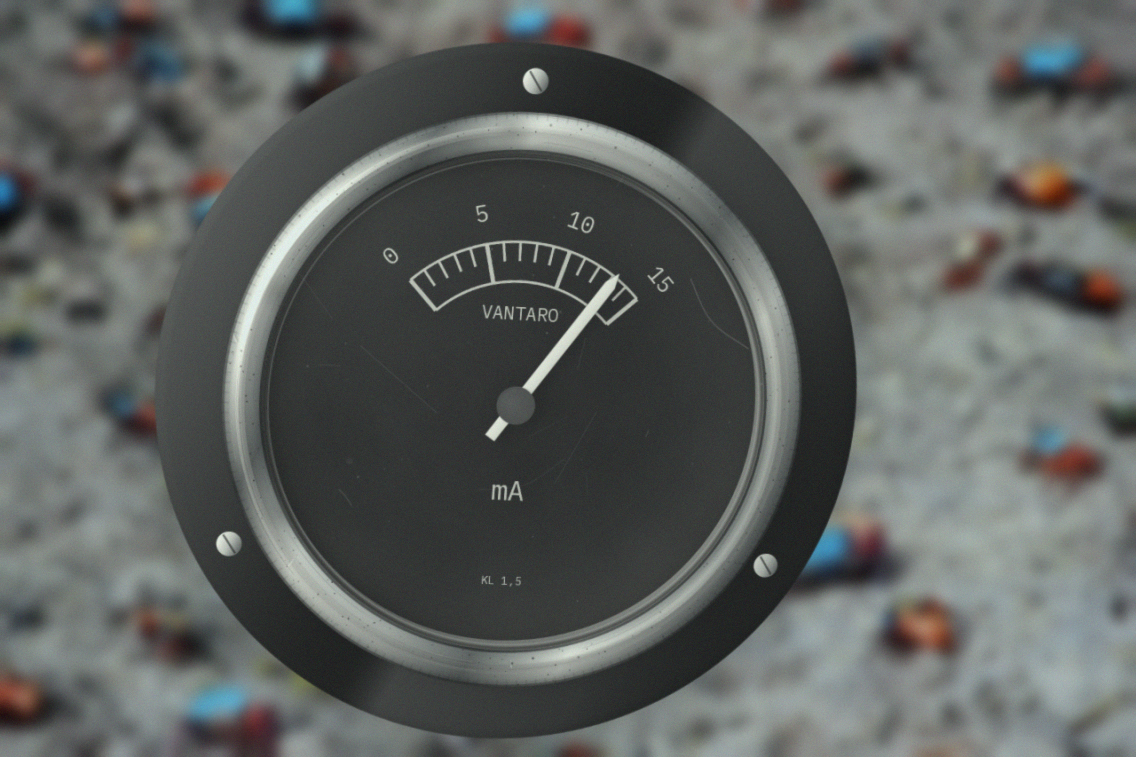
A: mA 13
